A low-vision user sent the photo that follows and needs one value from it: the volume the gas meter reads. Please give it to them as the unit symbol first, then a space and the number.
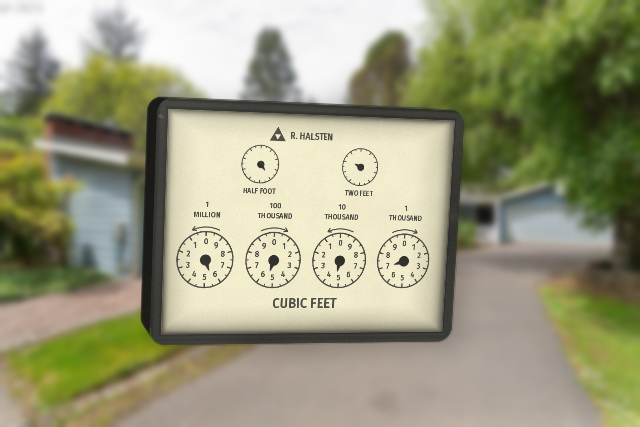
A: ft³ 554700
